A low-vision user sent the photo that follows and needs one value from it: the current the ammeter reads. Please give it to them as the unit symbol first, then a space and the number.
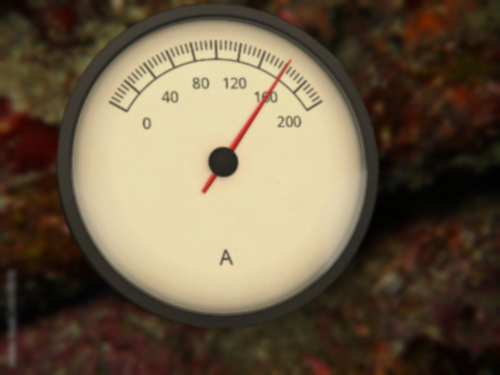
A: A 160
